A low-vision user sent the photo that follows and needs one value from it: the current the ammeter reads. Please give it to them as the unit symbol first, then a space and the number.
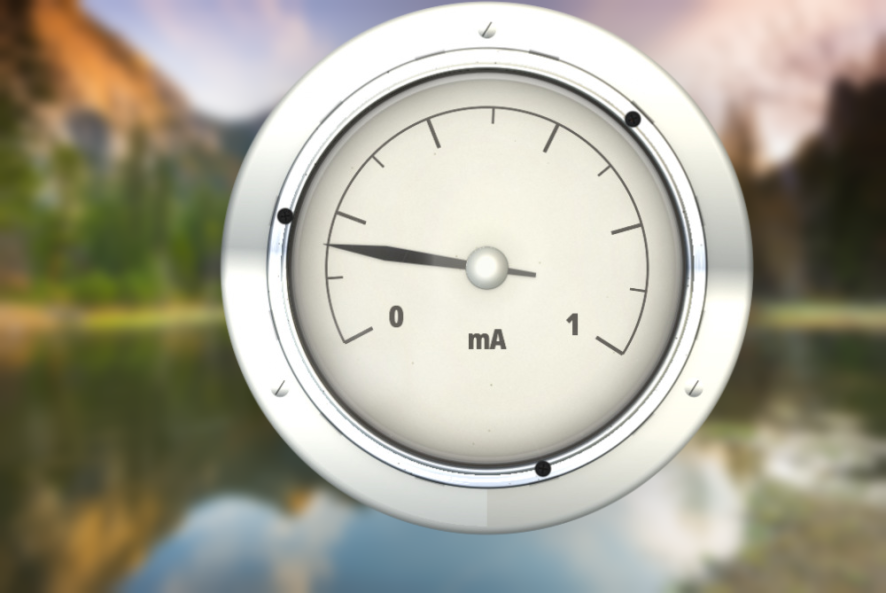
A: mA 0.15
